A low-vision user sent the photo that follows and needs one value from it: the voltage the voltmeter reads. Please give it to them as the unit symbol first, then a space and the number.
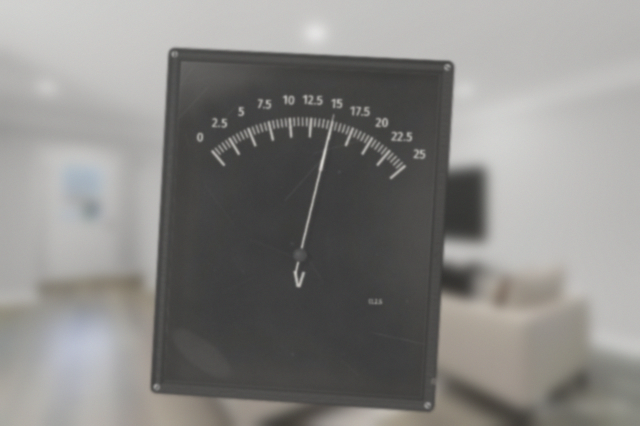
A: V 15
